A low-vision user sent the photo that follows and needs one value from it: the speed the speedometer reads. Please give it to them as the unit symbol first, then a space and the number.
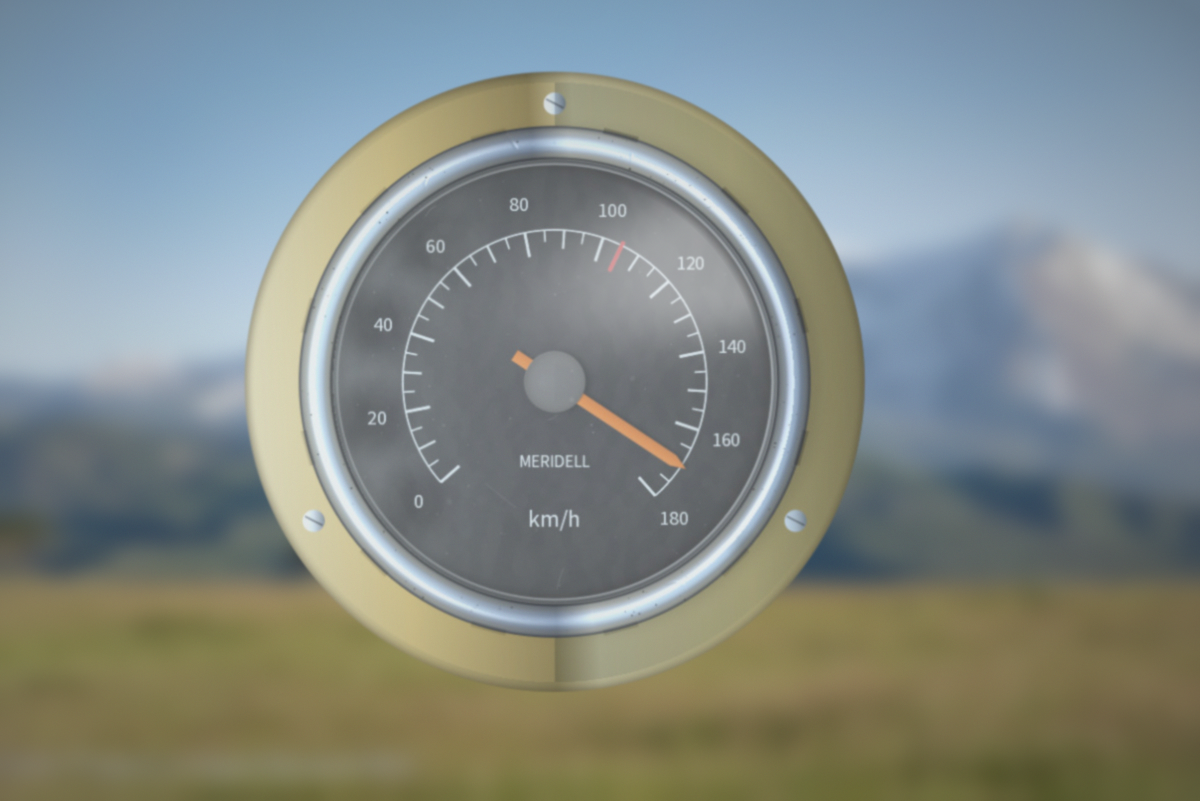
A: km/h 170
